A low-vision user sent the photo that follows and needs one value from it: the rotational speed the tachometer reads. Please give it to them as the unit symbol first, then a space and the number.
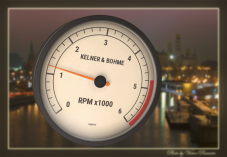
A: rpm 1200
